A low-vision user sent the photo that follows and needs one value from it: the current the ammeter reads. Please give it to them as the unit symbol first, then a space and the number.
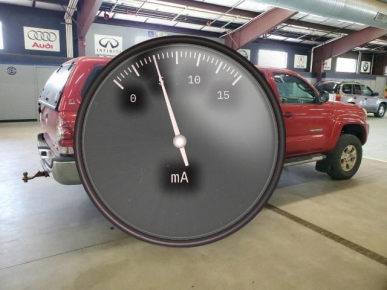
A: mA 5
